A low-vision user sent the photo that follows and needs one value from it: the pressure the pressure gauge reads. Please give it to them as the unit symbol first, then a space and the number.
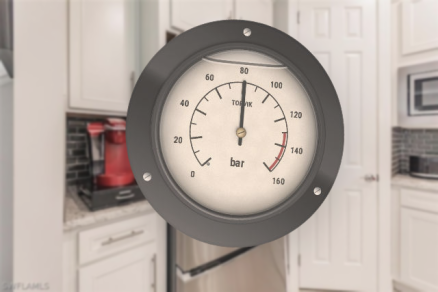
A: bar 80
